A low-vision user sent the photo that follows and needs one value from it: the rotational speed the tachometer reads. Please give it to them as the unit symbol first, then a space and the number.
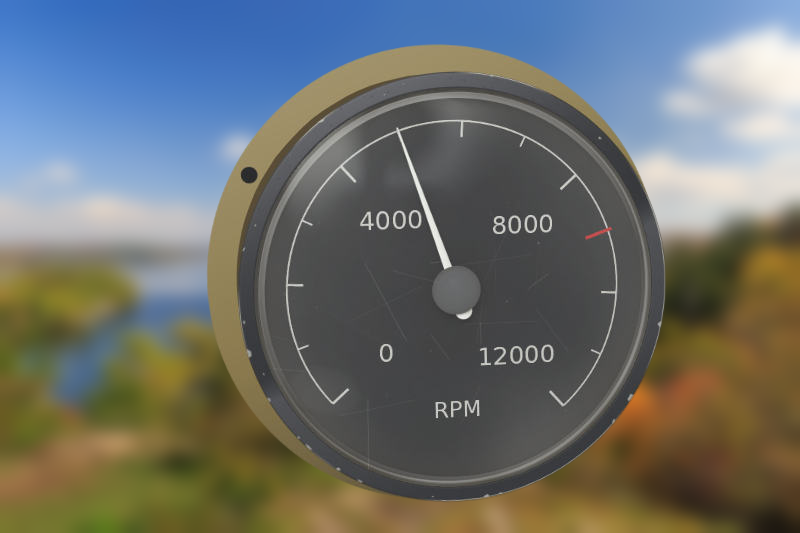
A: rpm 5000
